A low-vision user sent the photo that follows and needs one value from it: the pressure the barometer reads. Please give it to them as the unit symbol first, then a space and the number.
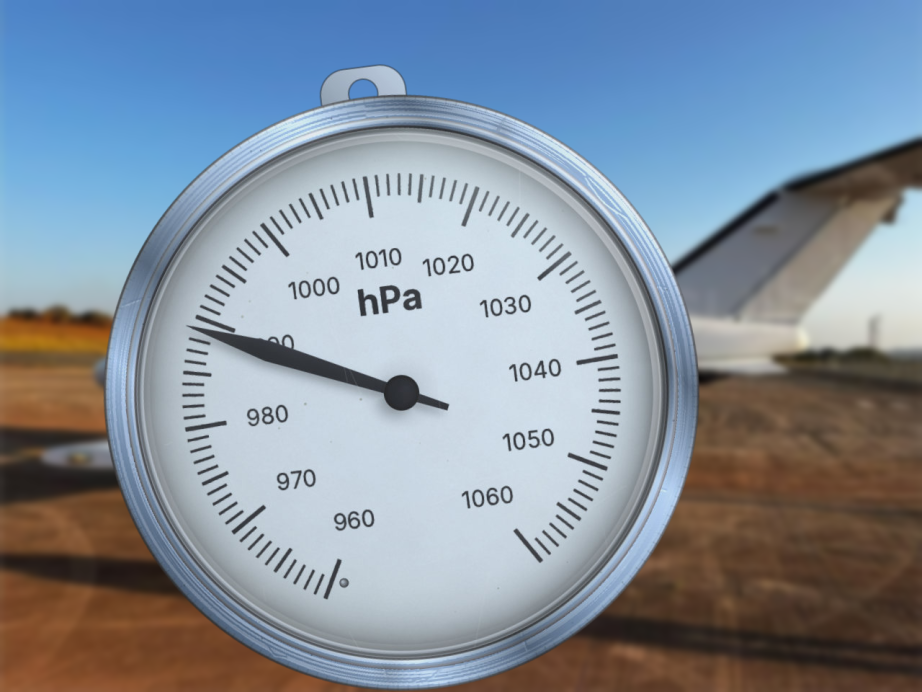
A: hPa 989
